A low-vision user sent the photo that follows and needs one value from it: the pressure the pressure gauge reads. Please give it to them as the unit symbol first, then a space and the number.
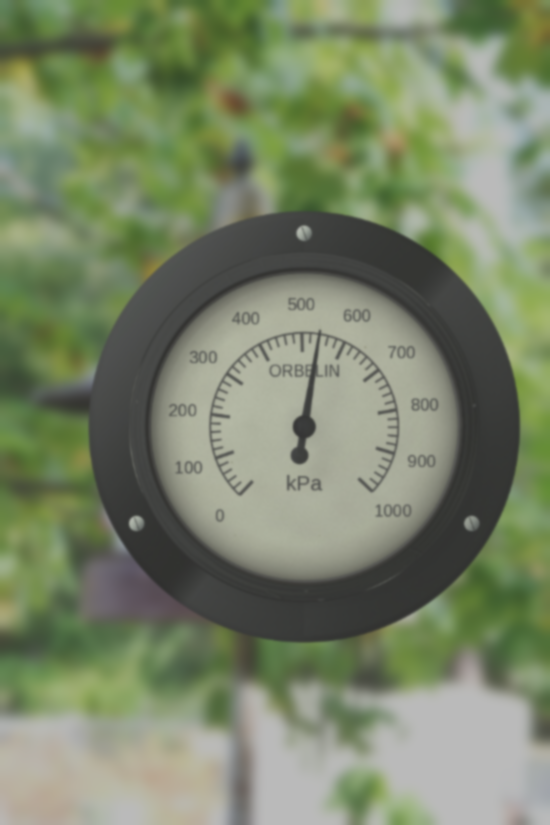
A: kPa 540
